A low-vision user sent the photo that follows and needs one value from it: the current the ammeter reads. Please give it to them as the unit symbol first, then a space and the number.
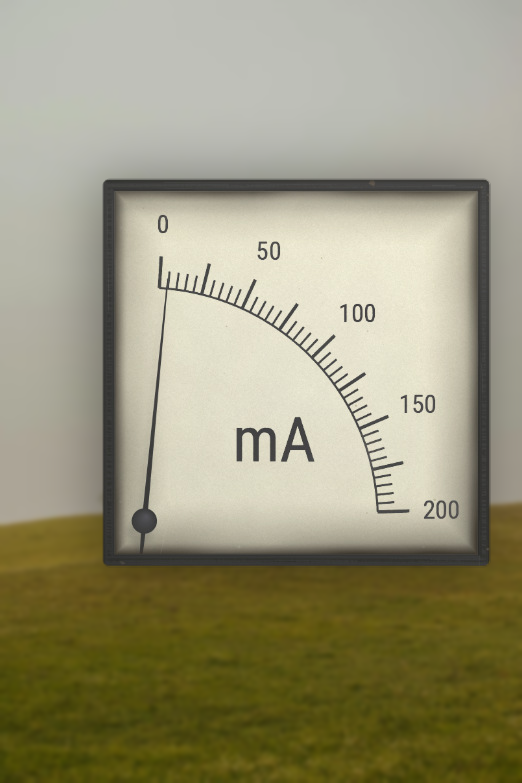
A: mA 5
